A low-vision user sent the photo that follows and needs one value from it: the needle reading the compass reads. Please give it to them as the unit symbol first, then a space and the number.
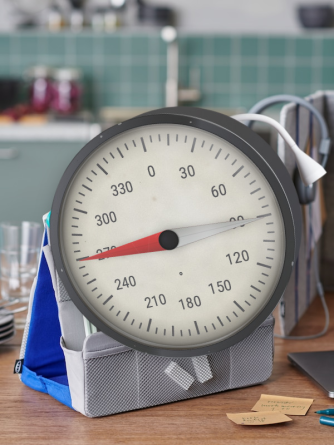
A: ° 270
